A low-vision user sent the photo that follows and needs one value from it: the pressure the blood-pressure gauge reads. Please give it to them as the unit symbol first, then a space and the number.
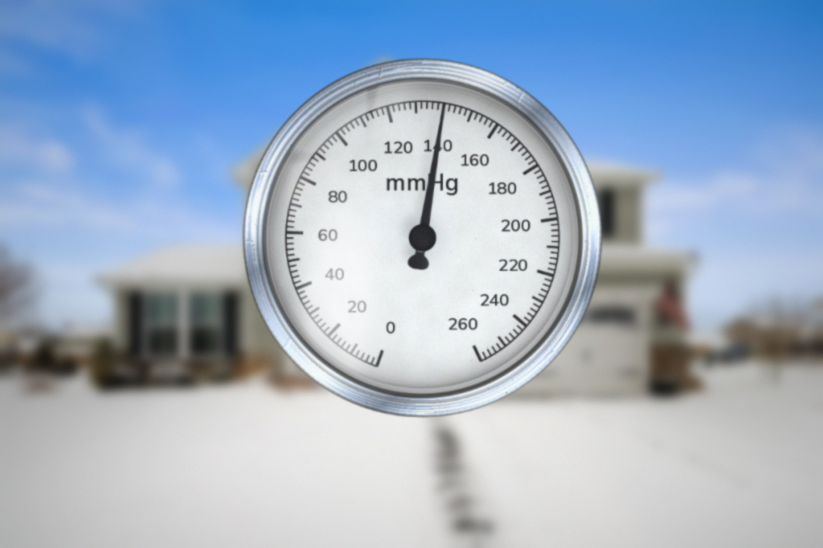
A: mmHg 140
